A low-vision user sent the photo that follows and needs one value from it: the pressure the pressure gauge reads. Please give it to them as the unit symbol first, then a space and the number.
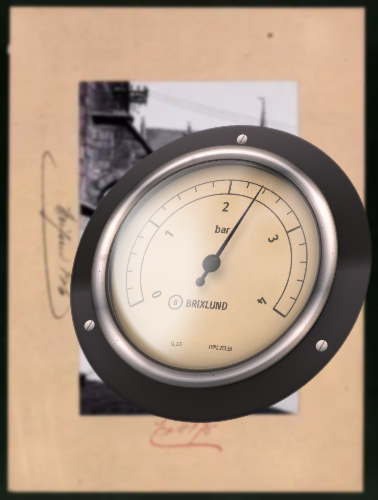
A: bar 2.4
